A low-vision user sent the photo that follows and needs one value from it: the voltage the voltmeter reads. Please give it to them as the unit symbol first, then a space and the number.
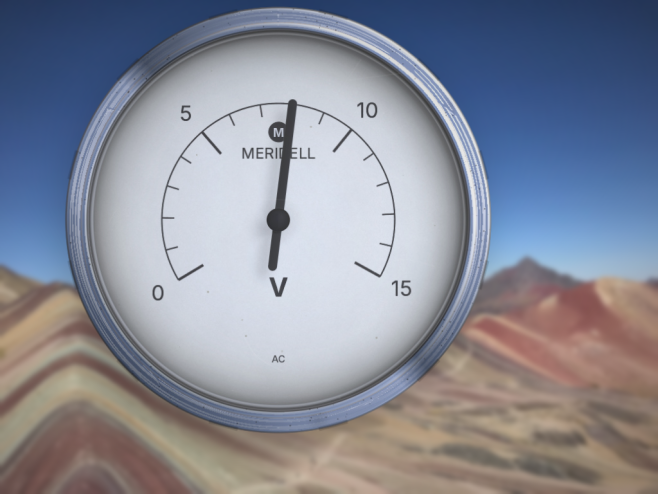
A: V 8
